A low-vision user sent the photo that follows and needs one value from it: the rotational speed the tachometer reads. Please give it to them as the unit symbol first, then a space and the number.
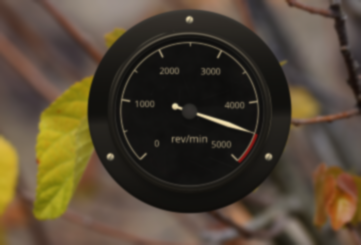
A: rpm 4500
